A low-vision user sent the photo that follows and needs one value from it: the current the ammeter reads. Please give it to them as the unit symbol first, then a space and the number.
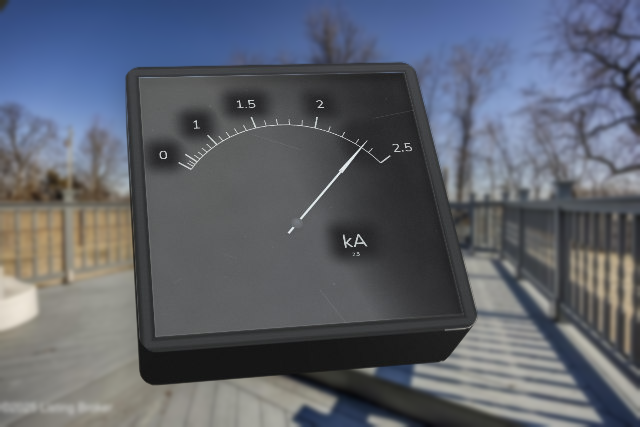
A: kA 2.35
